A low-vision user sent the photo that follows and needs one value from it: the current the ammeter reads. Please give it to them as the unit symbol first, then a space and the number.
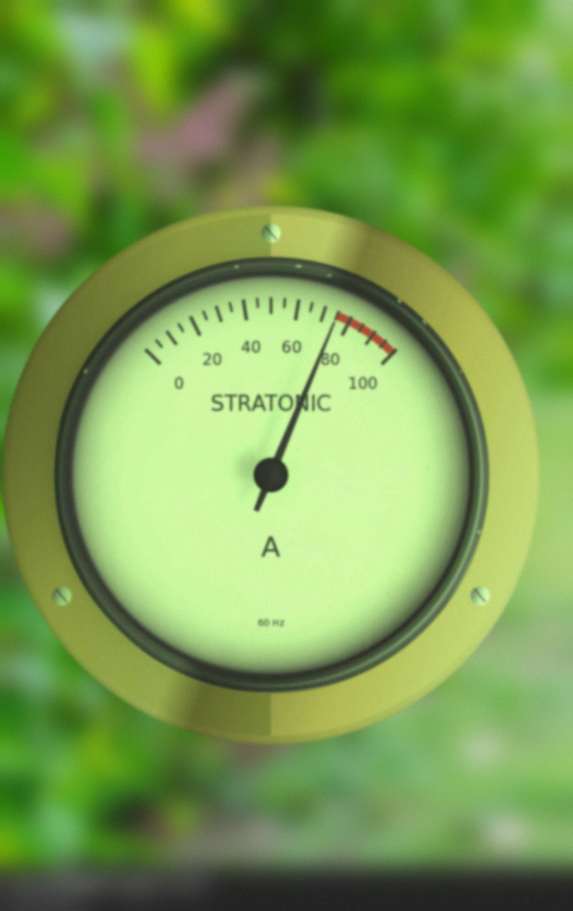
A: A 75
